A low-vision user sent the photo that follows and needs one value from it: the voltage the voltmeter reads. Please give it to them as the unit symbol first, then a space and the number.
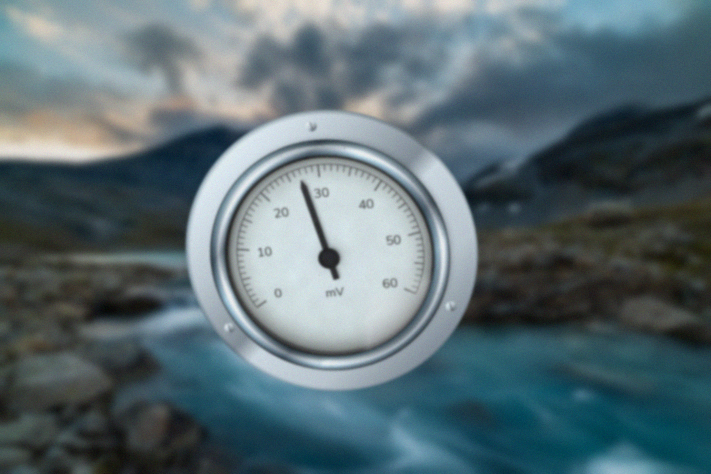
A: mV 27
